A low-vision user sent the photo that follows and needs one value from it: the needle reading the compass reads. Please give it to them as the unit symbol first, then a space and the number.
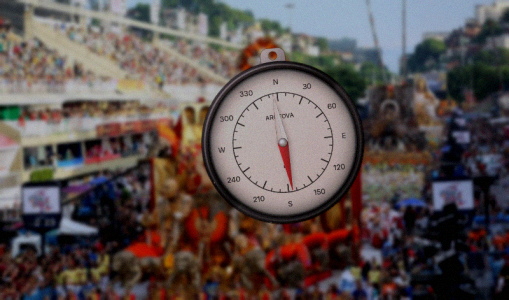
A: ° 175
